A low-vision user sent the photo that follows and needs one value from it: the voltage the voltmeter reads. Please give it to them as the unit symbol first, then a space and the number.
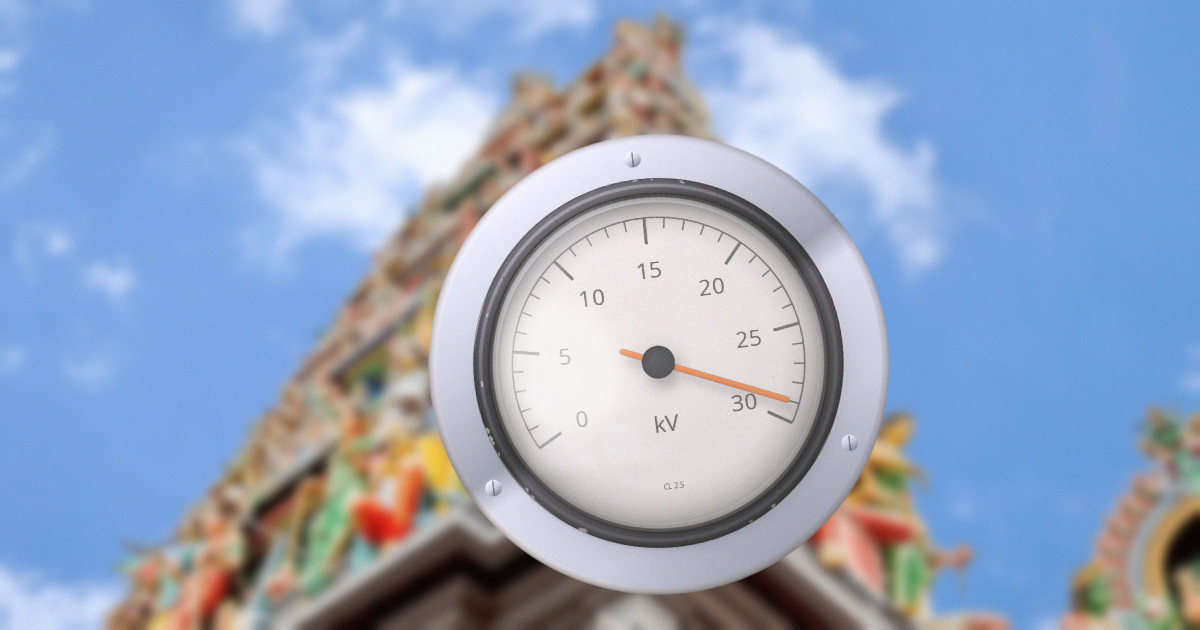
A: kV 29
